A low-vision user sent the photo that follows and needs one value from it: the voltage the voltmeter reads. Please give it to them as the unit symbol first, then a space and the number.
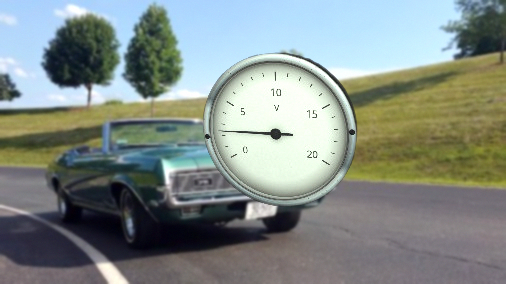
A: V 2.5
